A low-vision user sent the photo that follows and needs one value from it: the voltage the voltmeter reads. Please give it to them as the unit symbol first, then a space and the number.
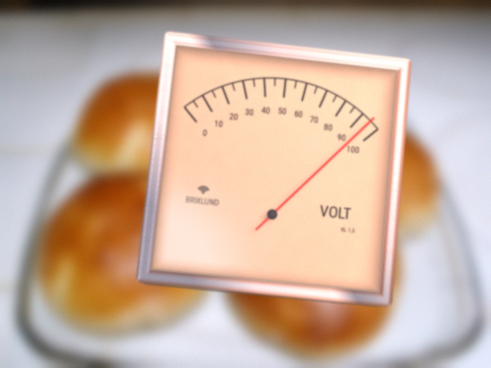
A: V 95
